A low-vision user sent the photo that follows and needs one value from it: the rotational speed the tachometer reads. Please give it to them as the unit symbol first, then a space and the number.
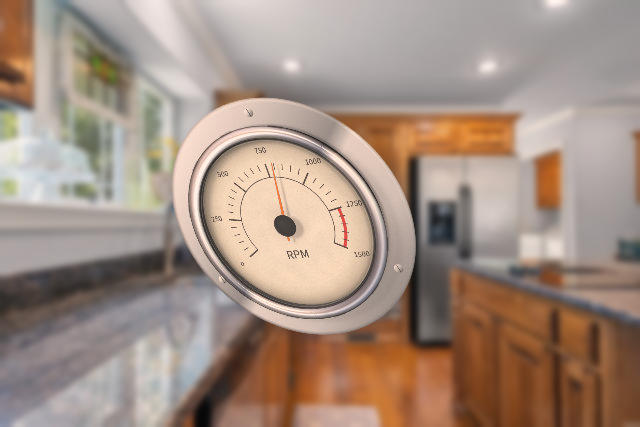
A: rpm 800
